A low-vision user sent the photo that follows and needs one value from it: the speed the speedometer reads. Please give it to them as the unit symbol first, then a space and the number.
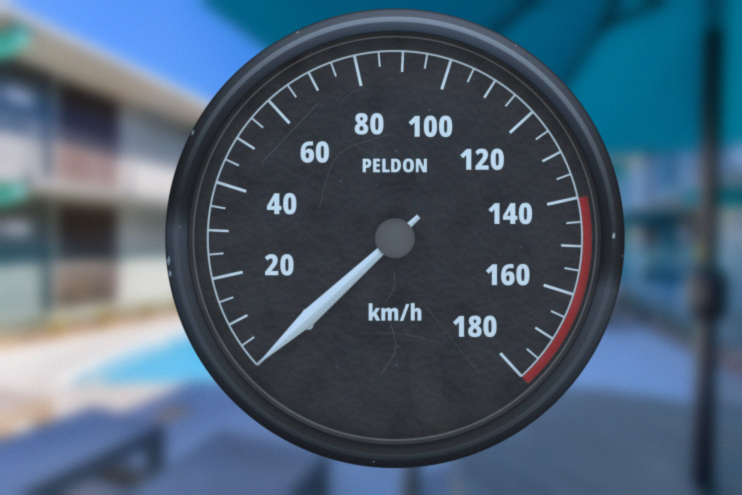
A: km/h 0
